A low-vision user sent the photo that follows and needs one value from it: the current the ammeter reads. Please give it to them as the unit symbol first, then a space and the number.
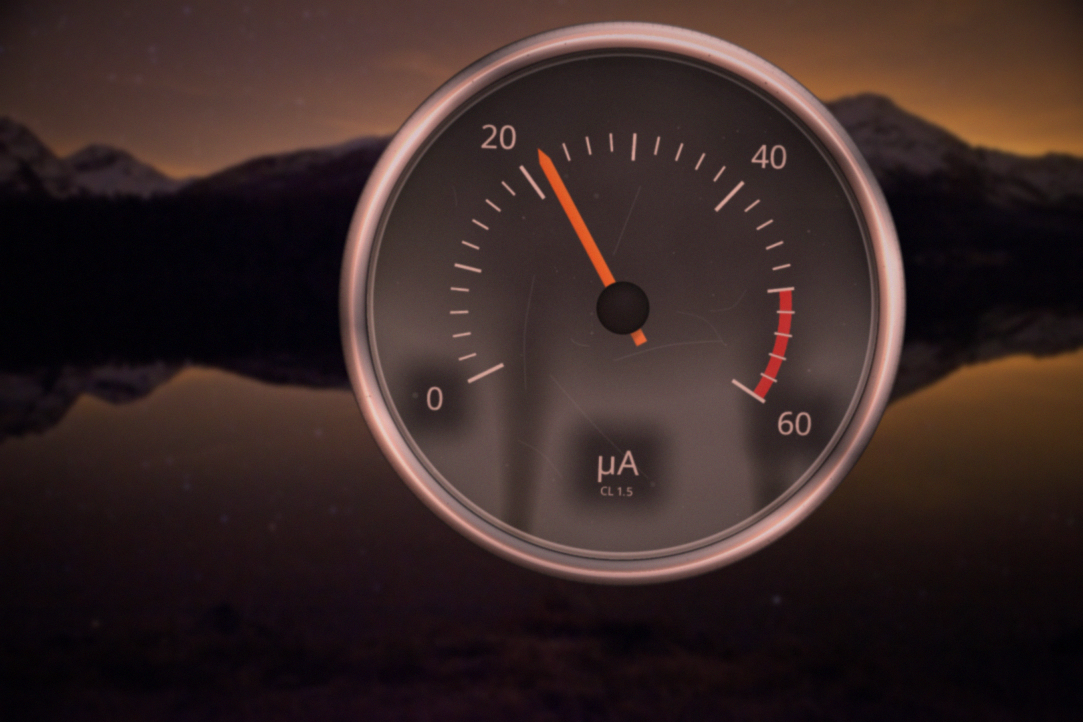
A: µA 22
